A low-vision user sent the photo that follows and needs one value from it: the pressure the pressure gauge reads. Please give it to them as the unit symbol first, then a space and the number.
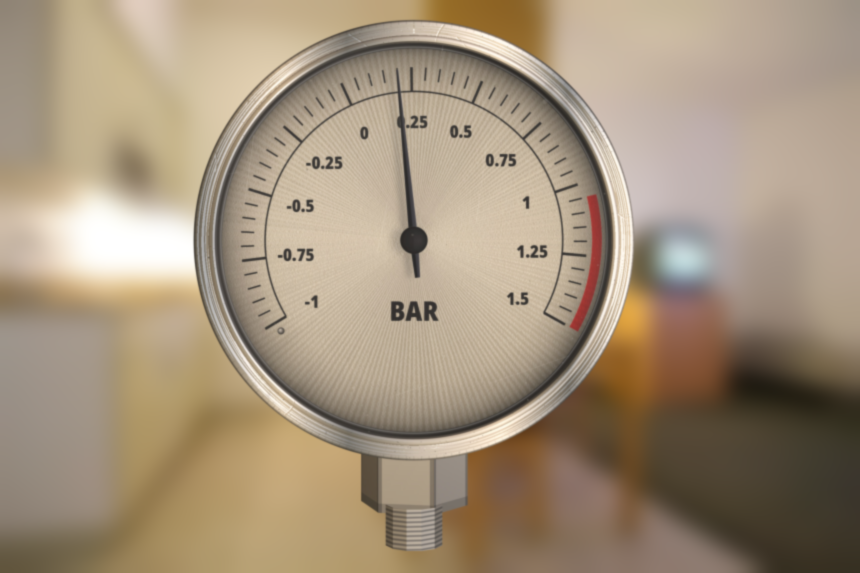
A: bar 0.2
